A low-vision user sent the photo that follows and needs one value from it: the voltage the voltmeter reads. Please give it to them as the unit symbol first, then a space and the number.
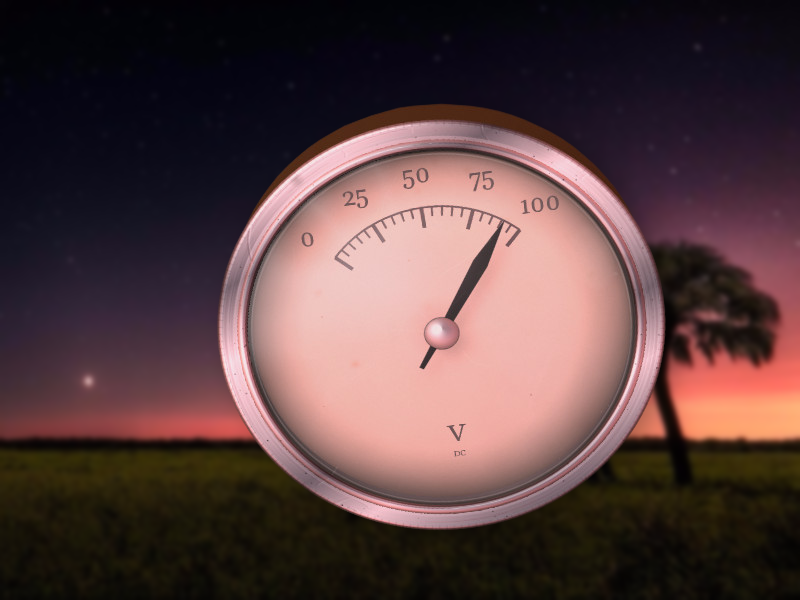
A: V 90
